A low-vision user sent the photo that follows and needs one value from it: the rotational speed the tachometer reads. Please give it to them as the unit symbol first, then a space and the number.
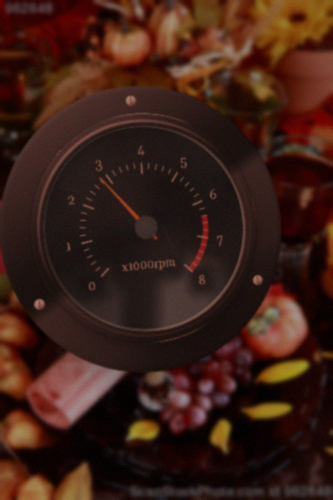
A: rpm 2800
